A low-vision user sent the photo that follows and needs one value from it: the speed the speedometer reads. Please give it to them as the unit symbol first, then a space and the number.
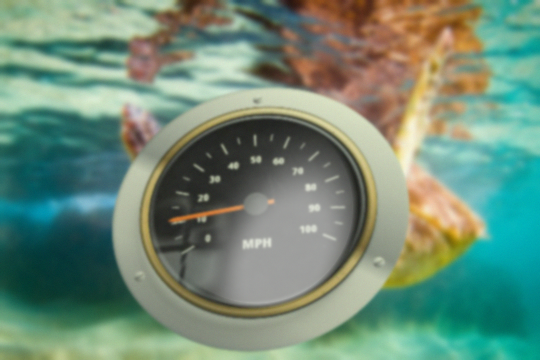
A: mph 10
